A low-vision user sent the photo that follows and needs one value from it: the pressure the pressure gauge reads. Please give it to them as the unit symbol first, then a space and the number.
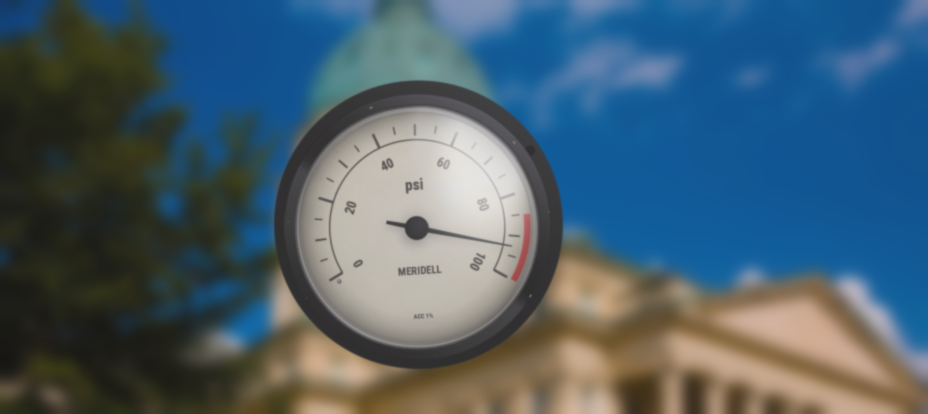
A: psi 92.5
